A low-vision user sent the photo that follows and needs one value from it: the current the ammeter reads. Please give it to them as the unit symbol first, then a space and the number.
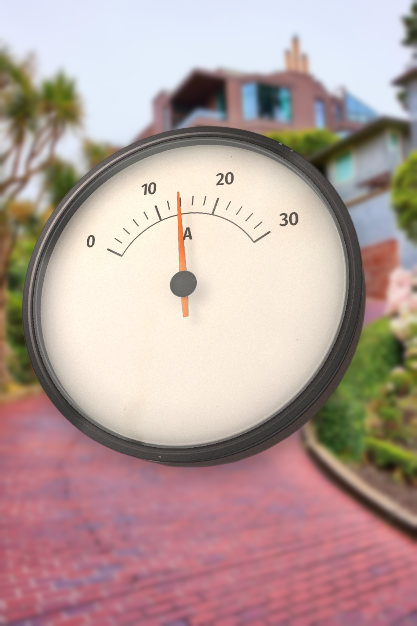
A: A 14
